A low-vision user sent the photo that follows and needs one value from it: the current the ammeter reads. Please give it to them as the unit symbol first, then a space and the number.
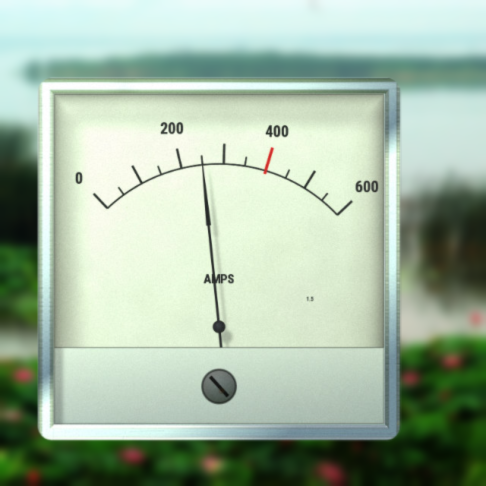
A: A 250
